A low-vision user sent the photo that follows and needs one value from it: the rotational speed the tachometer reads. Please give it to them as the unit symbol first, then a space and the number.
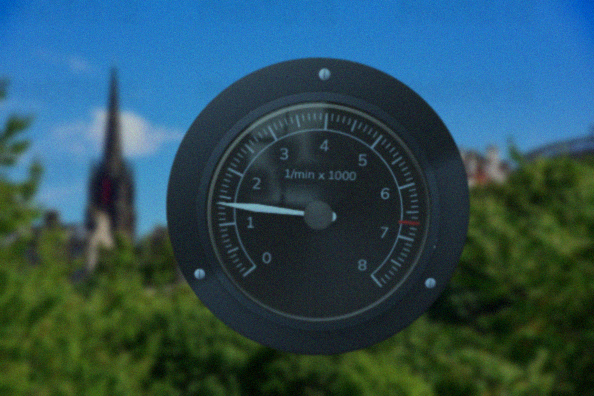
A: rpm 1400
